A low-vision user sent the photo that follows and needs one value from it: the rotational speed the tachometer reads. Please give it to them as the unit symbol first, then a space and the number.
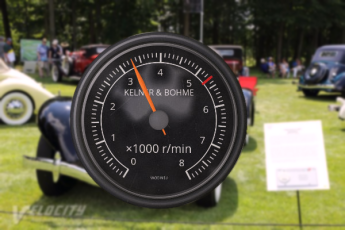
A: rpm 3300
